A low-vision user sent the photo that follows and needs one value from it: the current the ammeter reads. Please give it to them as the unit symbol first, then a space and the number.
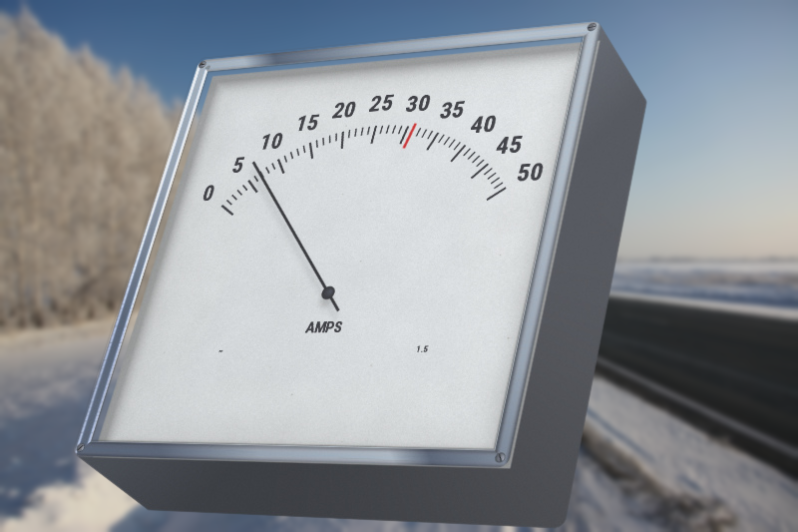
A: A 7
